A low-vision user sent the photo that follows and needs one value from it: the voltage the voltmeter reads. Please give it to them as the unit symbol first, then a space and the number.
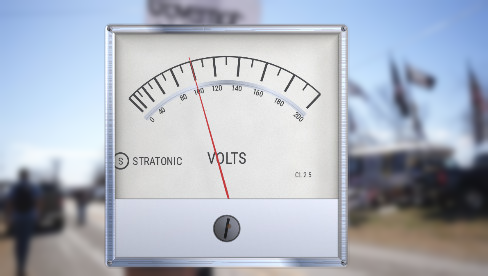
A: V 100
